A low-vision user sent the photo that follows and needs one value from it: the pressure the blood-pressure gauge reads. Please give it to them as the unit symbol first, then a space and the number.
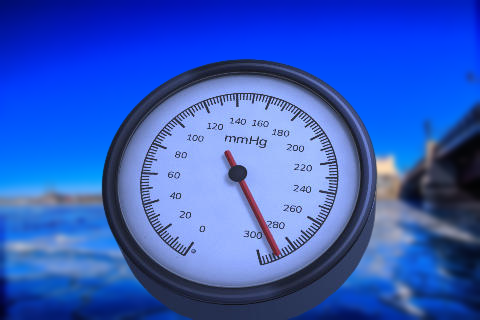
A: mmHg 290
